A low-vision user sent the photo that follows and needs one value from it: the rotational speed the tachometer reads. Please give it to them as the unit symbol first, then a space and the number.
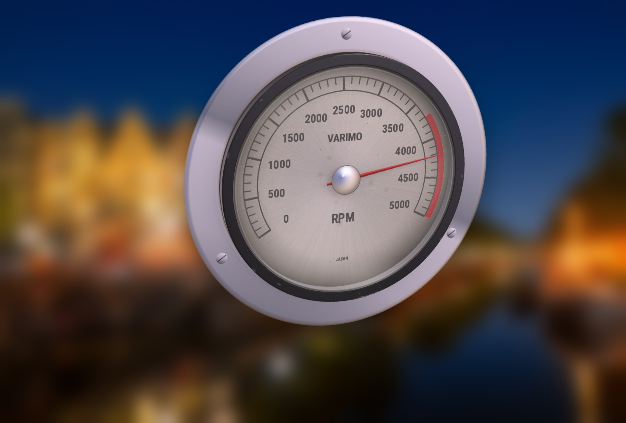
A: rpm 4200
